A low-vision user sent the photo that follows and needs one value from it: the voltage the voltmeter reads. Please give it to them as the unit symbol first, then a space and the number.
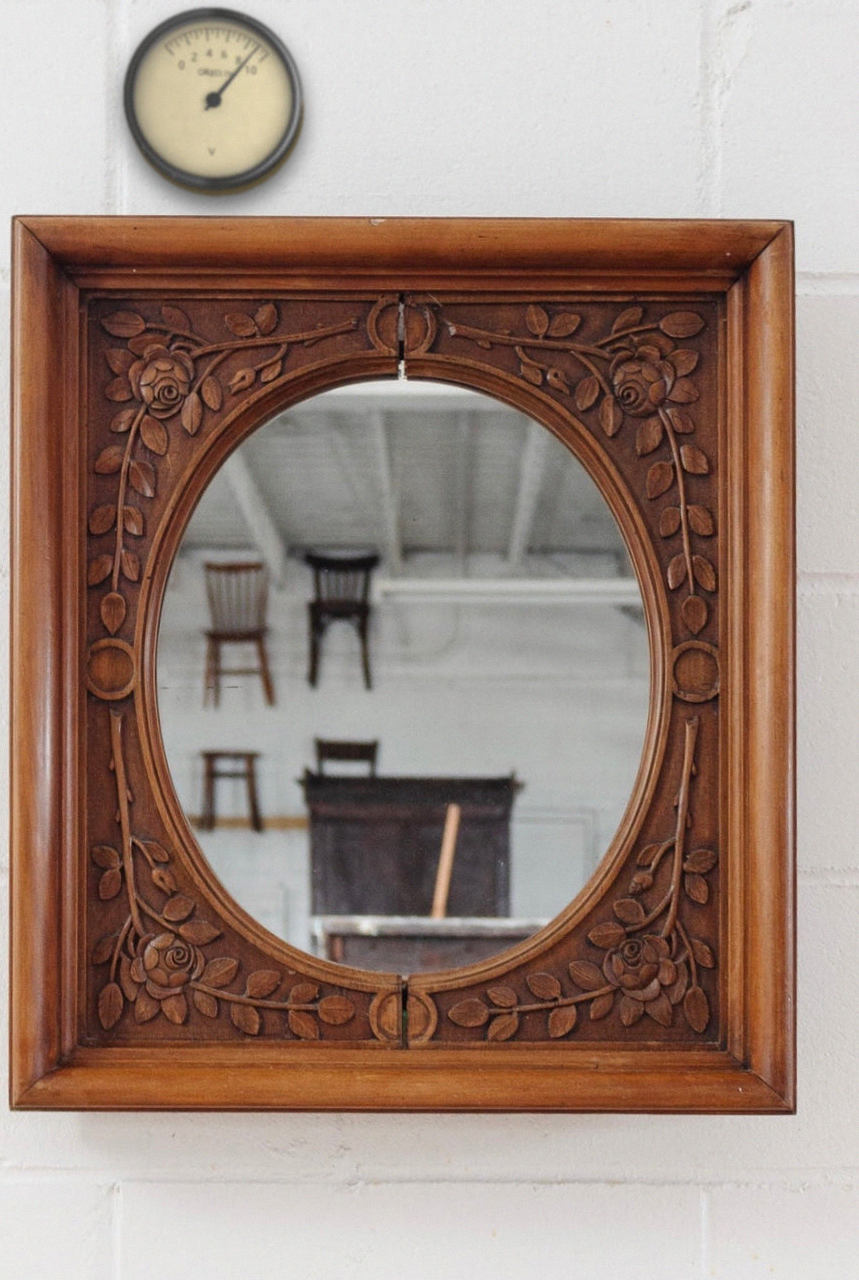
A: V 9
